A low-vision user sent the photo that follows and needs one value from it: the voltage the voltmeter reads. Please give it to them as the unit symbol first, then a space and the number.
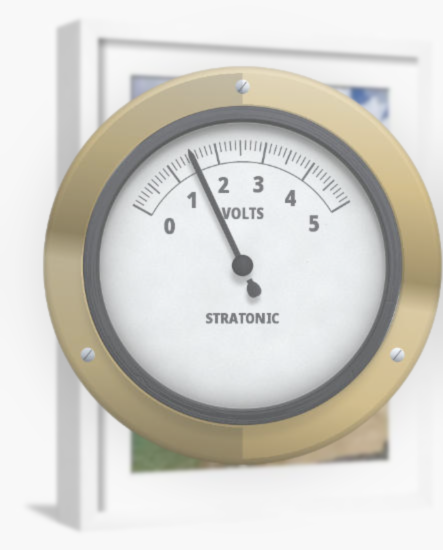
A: V 1.5
